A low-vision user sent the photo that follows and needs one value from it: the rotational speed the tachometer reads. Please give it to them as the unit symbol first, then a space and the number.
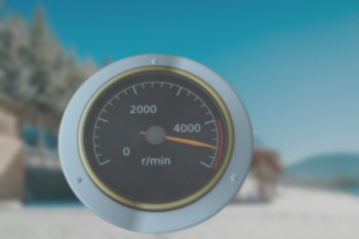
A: rpm 4600
